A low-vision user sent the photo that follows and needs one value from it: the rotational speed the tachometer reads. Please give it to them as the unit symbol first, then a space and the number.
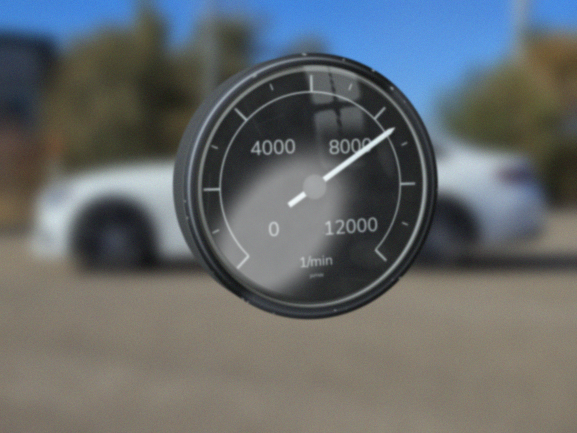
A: rpm 8500
